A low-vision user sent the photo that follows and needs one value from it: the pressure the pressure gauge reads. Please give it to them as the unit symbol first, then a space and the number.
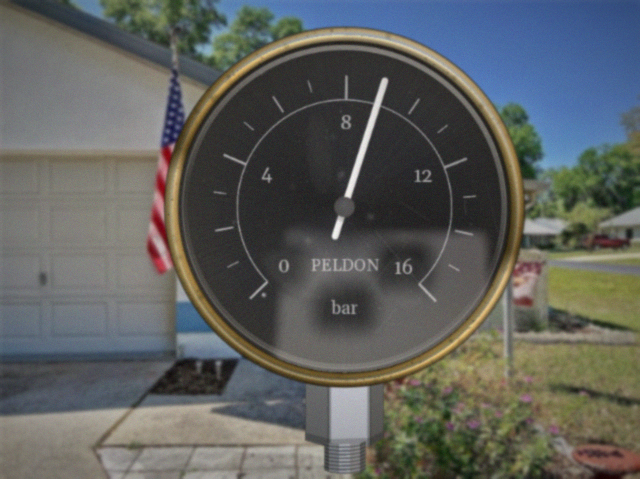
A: bar 9
